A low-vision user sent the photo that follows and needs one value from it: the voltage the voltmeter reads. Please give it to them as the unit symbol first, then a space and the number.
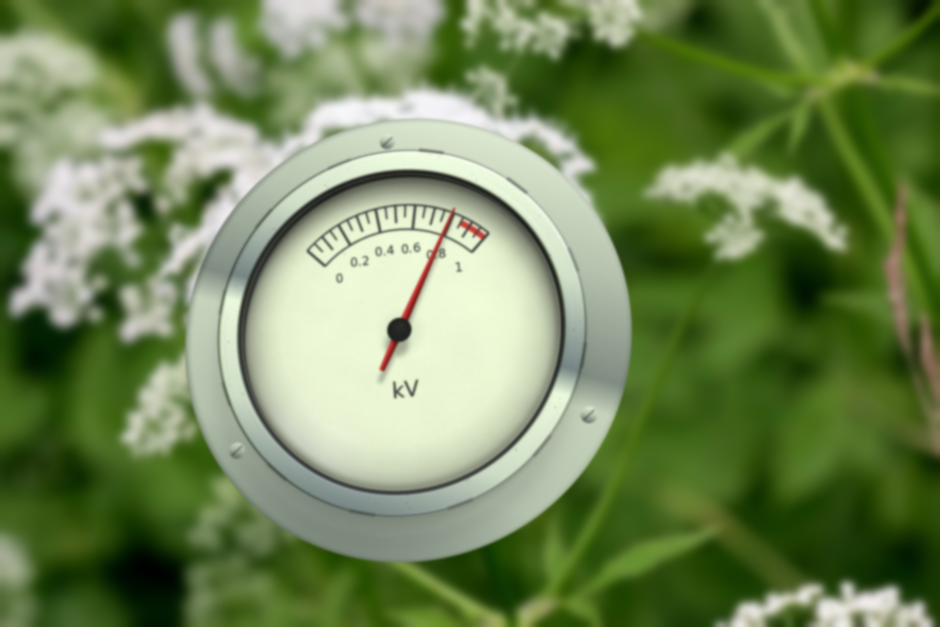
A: kV 0.8
